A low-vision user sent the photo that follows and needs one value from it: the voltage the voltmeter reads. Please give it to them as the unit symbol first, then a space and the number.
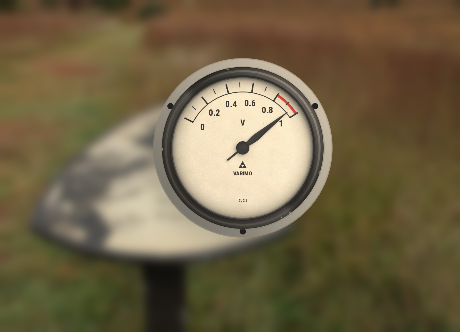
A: V 0.95
